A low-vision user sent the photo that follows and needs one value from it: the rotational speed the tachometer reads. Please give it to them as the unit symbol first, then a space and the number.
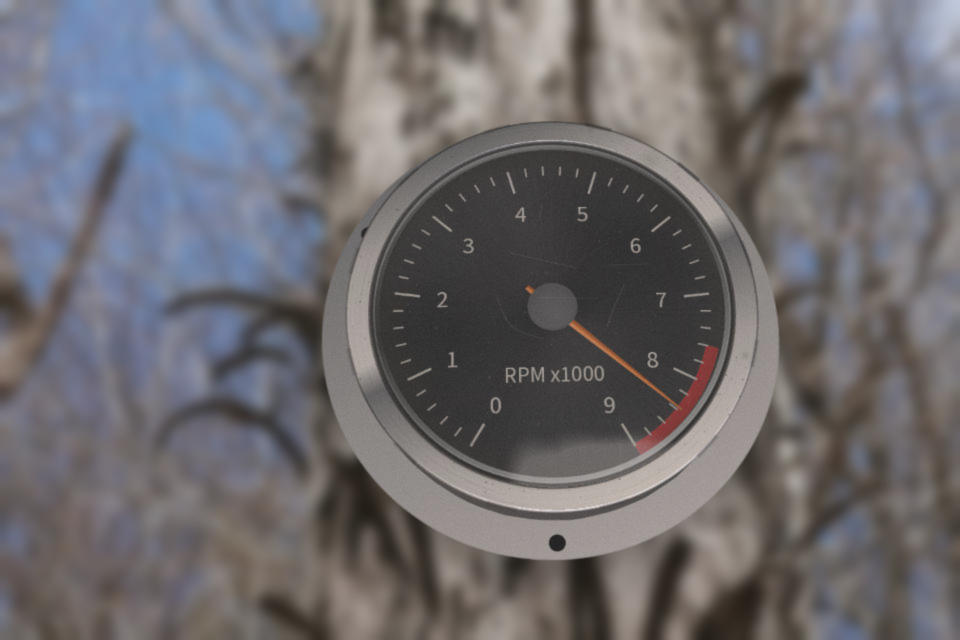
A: rpm 8400
